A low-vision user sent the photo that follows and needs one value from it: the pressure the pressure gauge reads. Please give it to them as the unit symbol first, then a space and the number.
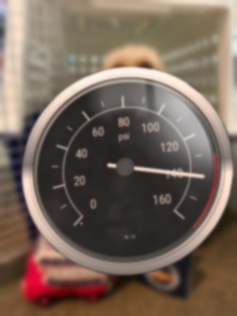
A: psi 140
